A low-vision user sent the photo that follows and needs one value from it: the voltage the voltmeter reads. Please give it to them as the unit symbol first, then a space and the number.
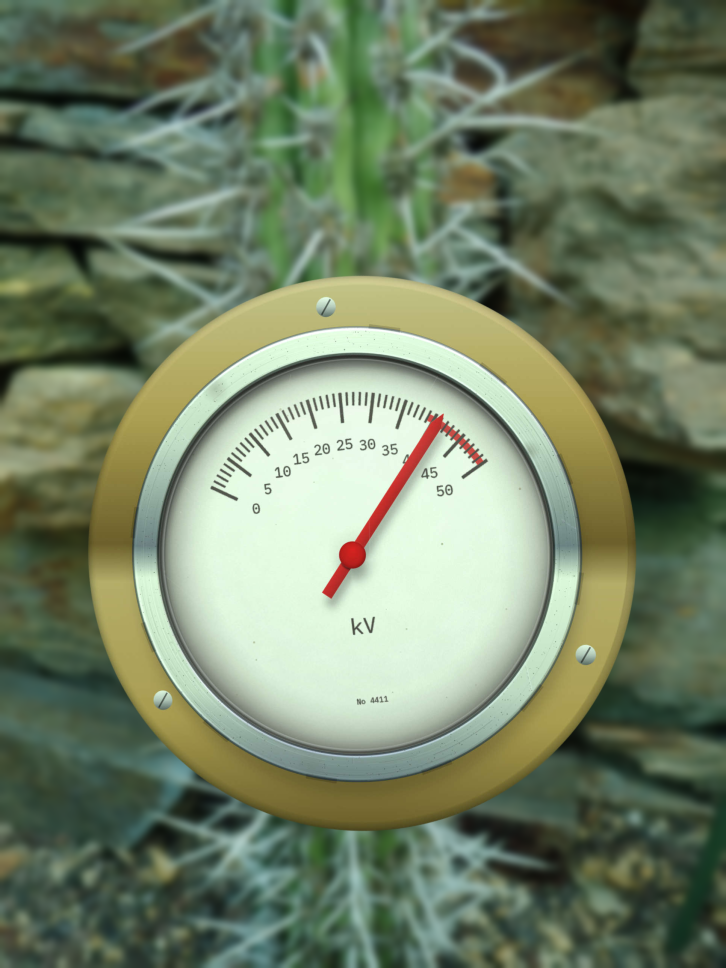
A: kV 41
